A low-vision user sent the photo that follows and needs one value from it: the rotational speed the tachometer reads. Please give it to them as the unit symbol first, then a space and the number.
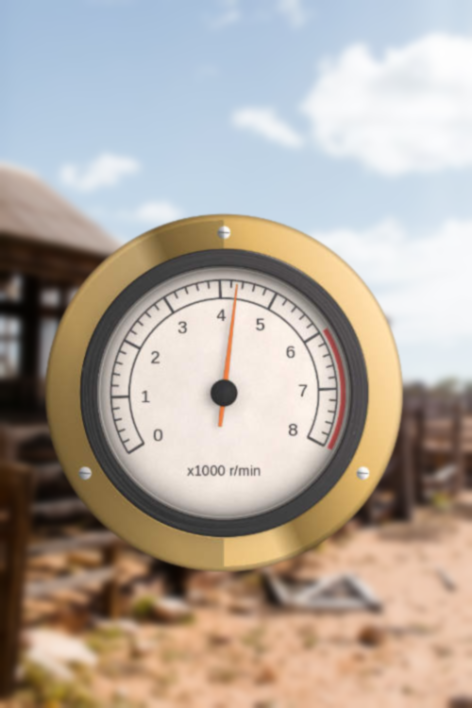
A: rpm 4300
